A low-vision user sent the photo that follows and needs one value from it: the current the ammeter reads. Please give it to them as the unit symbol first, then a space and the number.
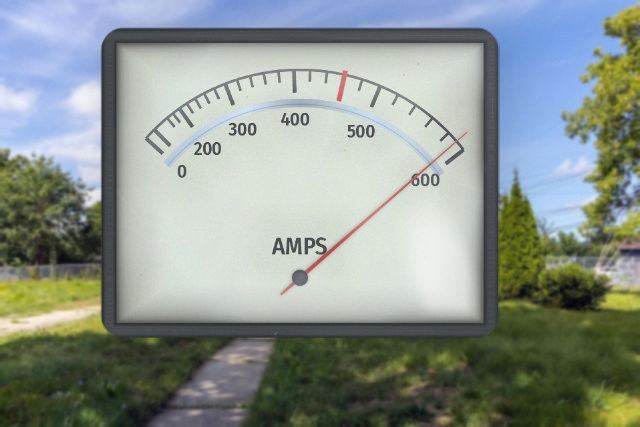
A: A 590
